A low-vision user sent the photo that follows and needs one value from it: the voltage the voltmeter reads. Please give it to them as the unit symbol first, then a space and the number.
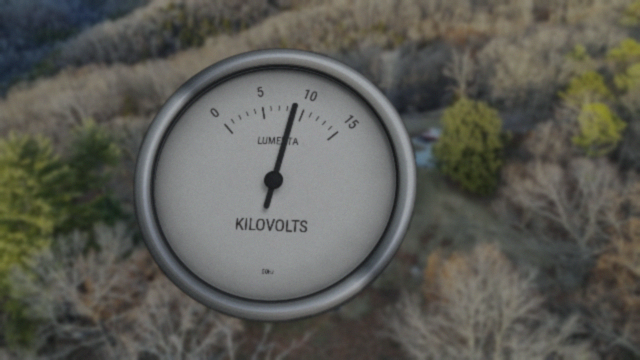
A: kV 9
